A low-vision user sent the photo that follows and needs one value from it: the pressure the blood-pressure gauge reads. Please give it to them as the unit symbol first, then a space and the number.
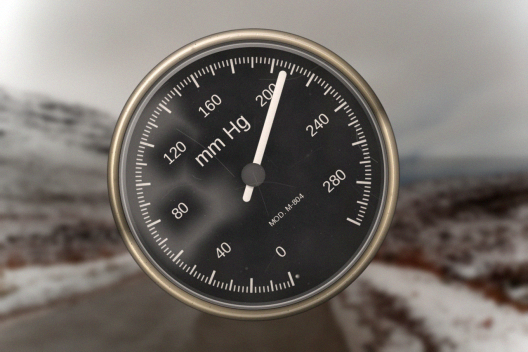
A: mmHg 206
